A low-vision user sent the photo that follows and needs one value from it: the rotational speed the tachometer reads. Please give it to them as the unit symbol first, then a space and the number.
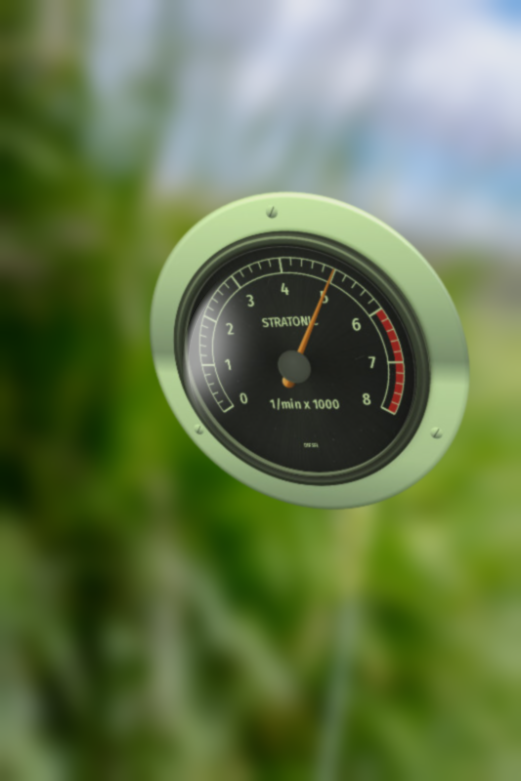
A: rpm 5000
